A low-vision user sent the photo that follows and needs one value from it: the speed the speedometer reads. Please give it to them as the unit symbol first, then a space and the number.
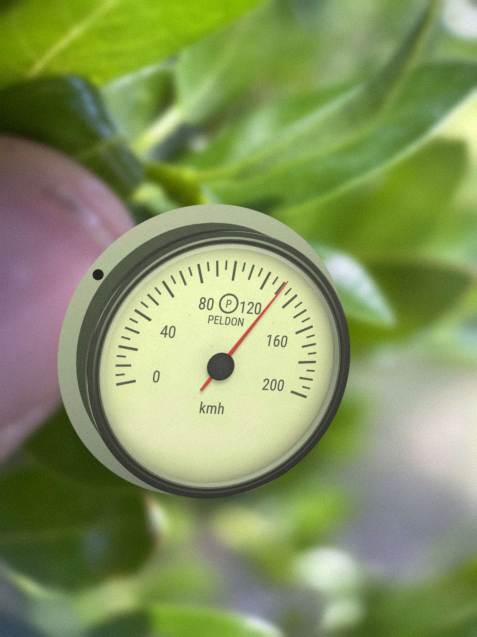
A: km/h 130
